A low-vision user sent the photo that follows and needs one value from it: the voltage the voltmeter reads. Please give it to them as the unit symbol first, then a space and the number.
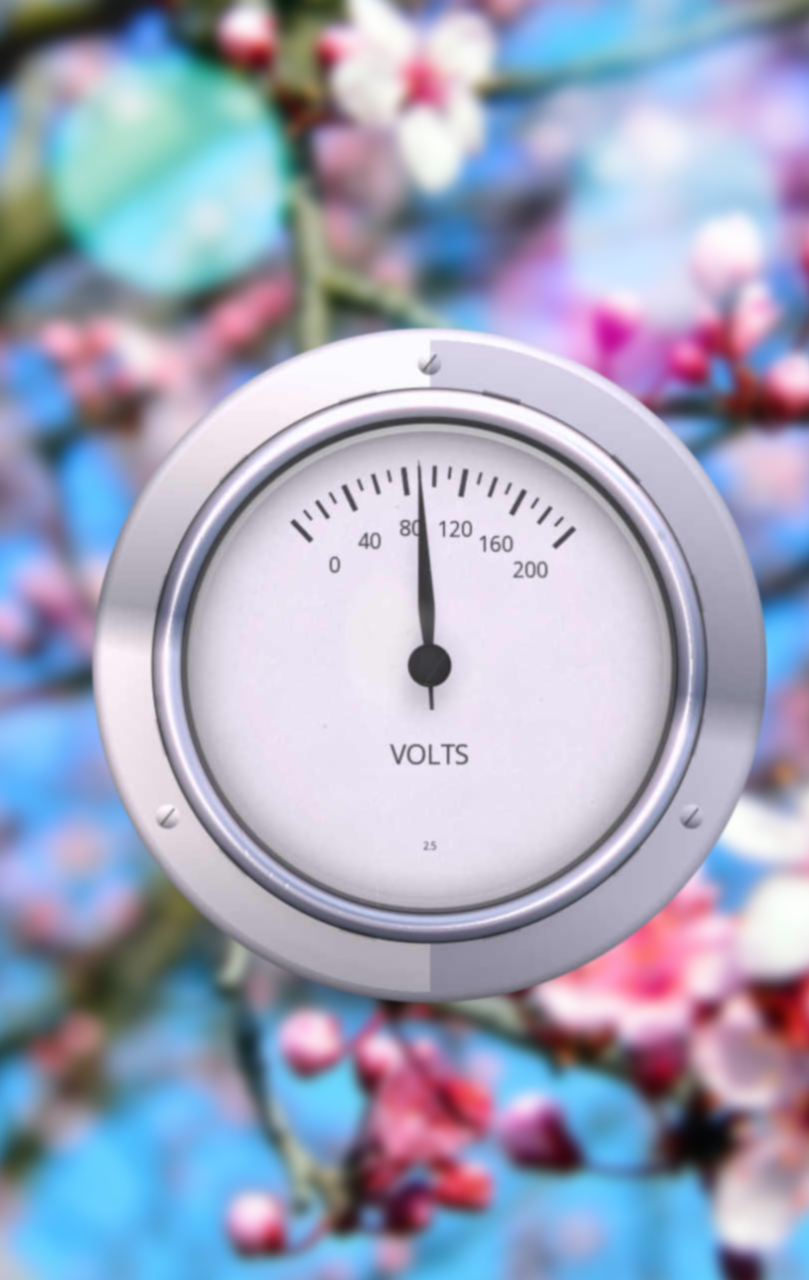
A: V 90
